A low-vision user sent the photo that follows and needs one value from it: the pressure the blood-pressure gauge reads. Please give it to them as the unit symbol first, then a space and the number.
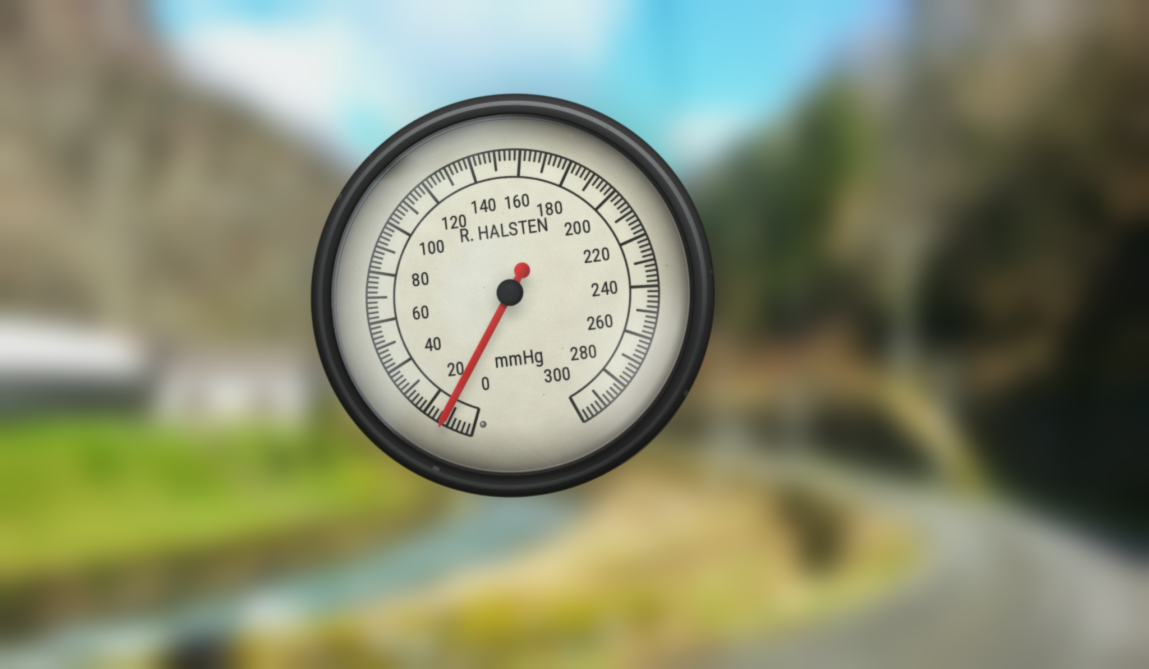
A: mmHg 12
